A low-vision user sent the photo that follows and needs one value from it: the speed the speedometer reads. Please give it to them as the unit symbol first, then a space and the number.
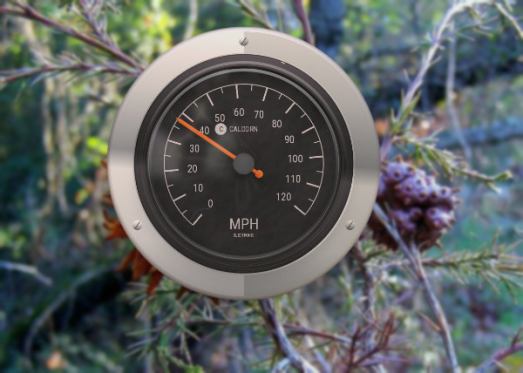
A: mph 37.5
